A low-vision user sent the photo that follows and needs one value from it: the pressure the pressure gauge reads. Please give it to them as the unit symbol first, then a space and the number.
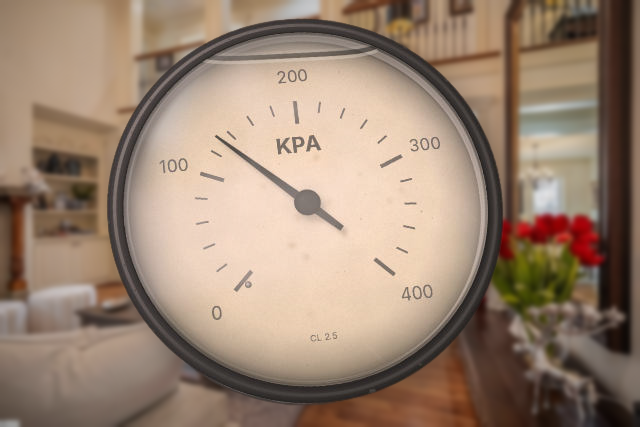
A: kPa 130
